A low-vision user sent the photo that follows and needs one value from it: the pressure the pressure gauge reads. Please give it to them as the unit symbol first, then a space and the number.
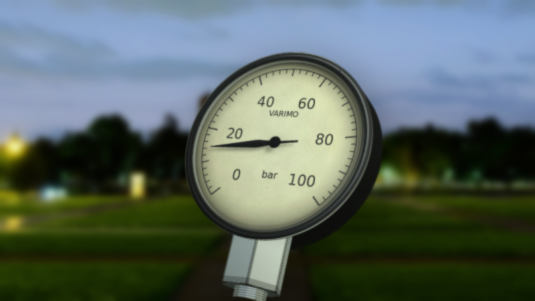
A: bar 14
